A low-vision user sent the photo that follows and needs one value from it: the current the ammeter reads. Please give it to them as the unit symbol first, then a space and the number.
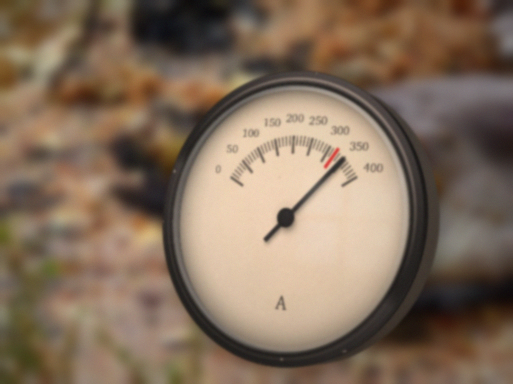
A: A 350
